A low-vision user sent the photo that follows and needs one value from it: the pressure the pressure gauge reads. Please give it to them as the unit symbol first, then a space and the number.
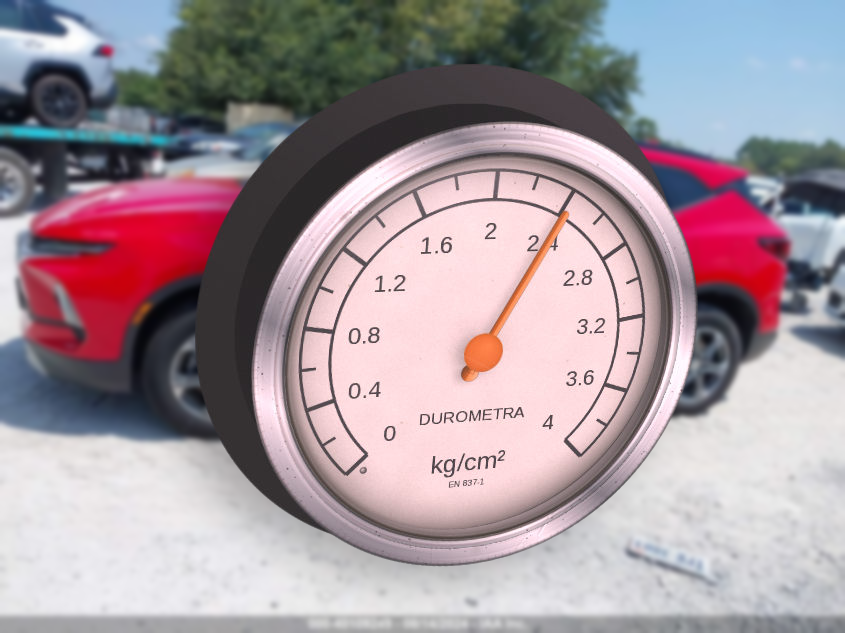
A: kg/cm² 2.4
